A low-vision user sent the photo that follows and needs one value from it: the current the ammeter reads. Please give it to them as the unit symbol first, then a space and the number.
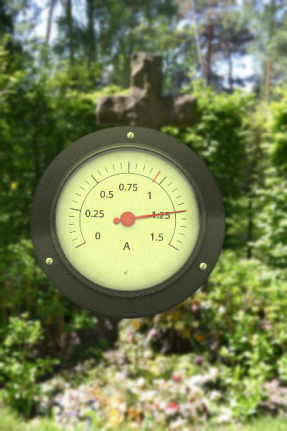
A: A 1.25
